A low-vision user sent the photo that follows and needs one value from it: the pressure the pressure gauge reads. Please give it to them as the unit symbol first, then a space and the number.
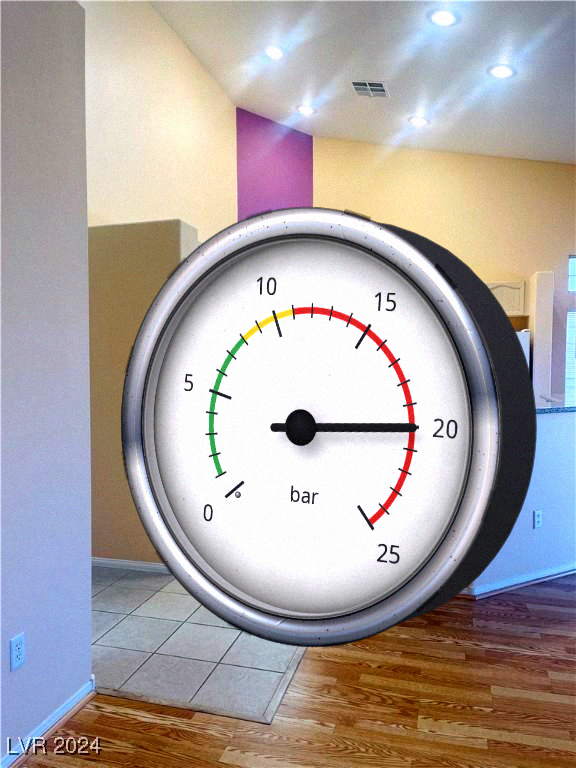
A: bar 20
